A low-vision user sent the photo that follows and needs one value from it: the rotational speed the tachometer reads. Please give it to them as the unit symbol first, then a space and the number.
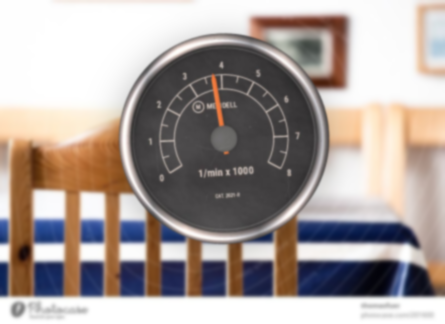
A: rpm 3750
